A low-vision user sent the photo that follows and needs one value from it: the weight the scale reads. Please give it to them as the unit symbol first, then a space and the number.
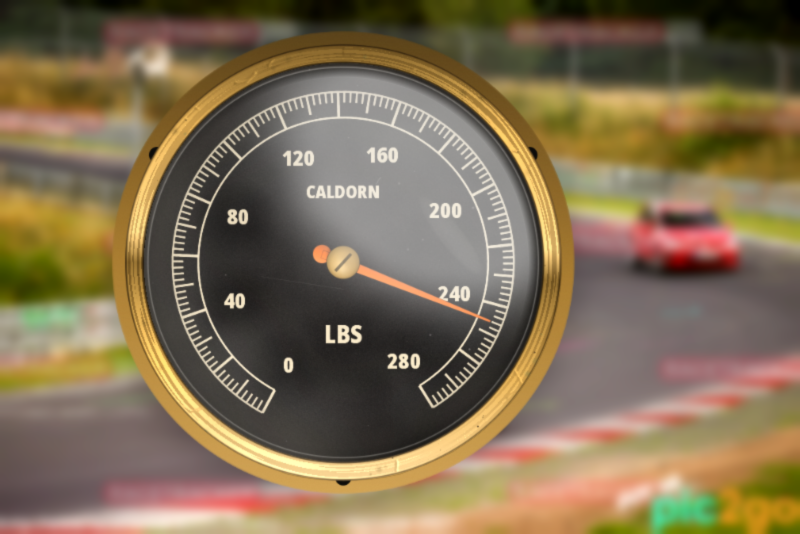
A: lb 246
